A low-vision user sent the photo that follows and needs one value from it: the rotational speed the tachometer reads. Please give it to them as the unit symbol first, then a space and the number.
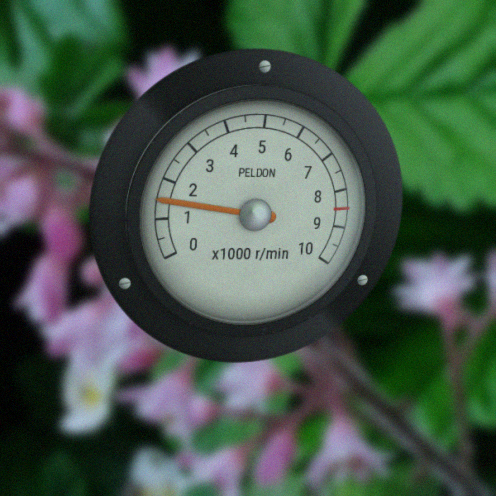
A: rpm 1500
